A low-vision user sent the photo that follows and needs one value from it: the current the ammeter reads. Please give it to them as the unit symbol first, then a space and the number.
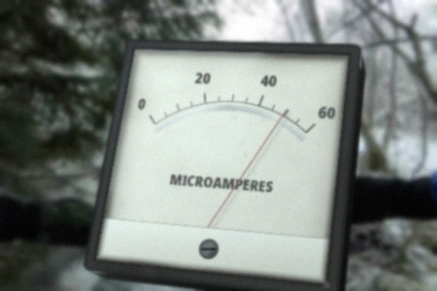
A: µA 50
